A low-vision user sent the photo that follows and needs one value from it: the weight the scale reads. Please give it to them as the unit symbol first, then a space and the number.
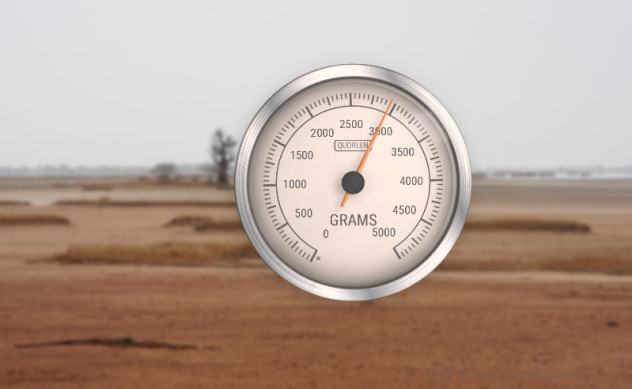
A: g 2950
